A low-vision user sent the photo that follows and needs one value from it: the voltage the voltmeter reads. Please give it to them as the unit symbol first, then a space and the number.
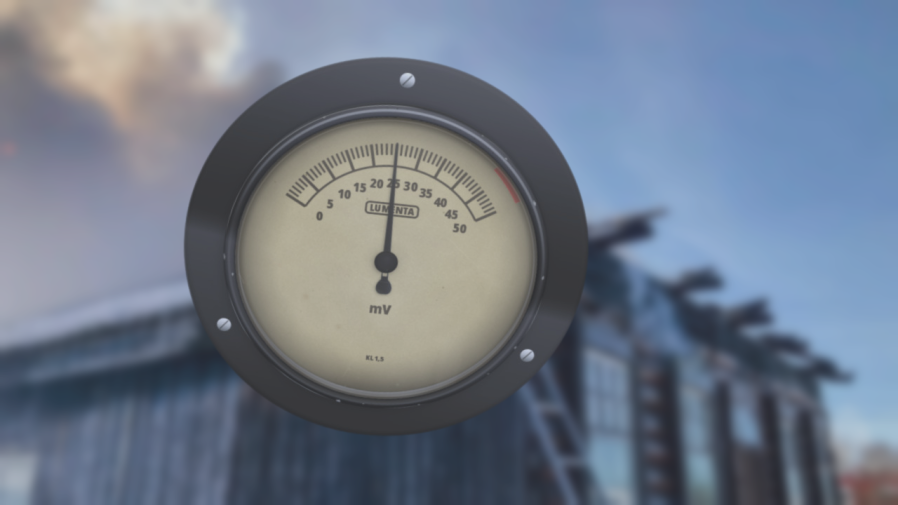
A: mV 25
